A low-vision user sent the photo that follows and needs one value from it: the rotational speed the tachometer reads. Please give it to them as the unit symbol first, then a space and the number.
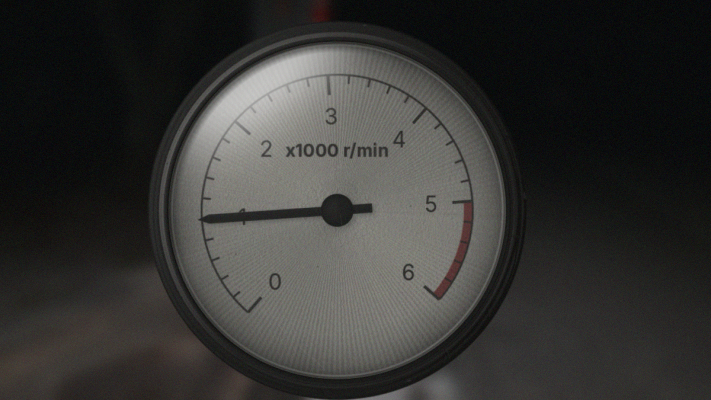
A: rpm 1000
